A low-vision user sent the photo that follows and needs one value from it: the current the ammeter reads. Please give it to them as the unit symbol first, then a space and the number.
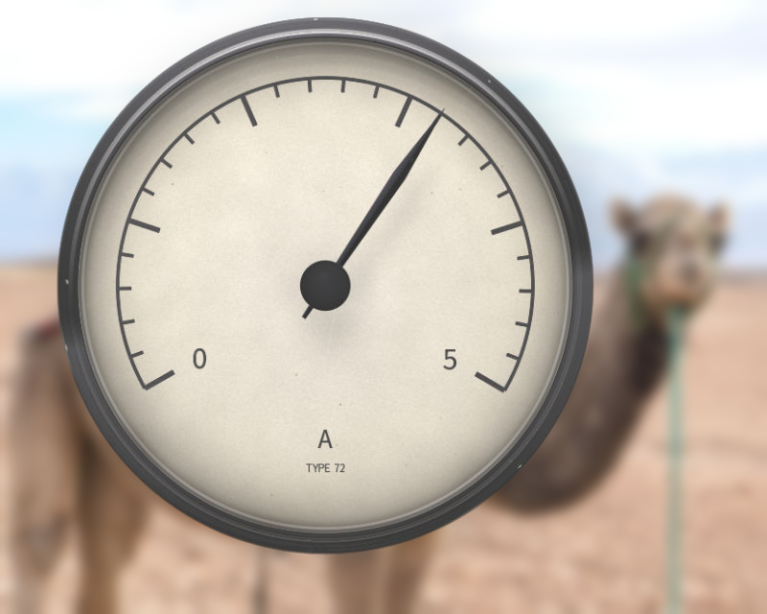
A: A 3.2
